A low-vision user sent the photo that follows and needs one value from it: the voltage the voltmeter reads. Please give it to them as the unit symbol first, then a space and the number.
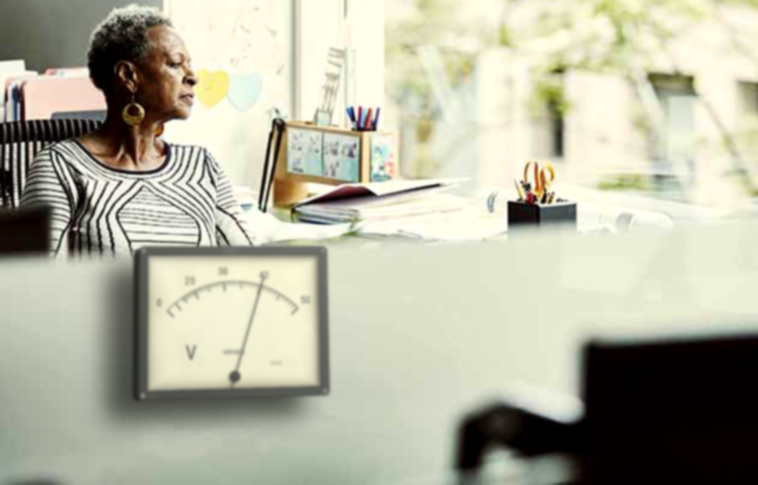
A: V 40
